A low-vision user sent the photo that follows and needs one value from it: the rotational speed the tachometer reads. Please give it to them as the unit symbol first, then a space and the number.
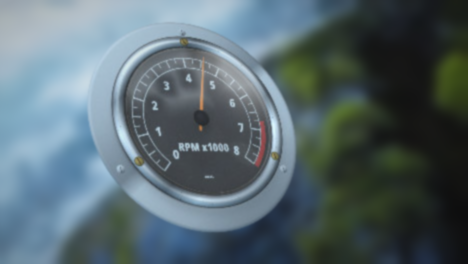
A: rpm 4500
